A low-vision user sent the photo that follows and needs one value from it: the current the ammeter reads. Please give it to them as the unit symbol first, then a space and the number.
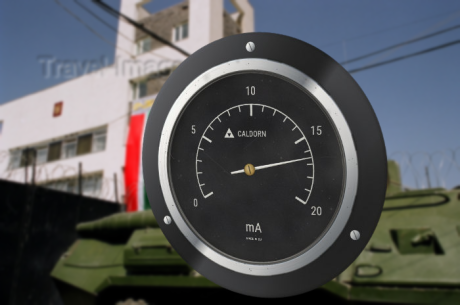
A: mA 16.5
